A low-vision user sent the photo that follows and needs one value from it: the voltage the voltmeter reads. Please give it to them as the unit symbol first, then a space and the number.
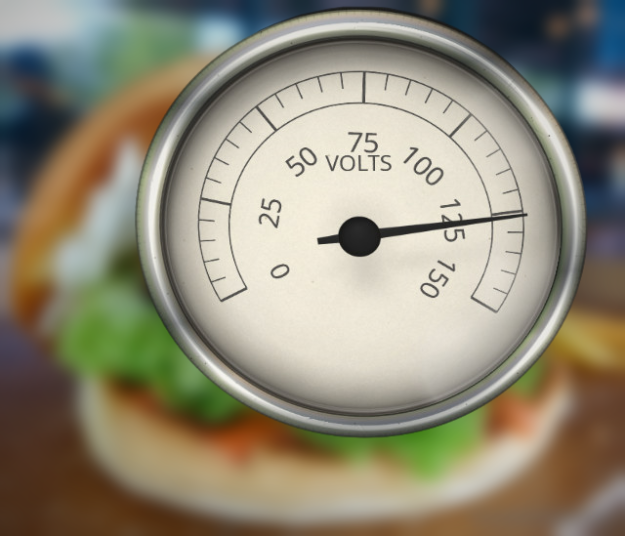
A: V 125
